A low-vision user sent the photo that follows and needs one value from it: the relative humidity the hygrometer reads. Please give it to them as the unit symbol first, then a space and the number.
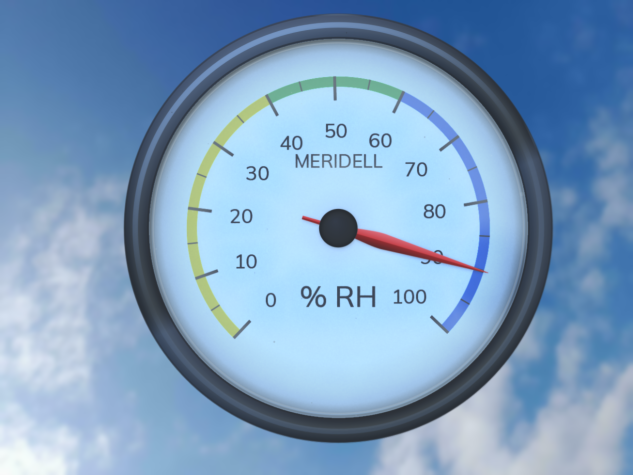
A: % 90
